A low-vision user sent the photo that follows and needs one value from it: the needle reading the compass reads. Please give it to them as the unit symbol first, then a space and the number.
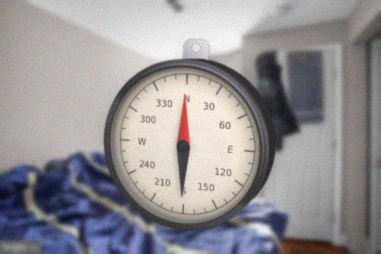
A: ° 0
